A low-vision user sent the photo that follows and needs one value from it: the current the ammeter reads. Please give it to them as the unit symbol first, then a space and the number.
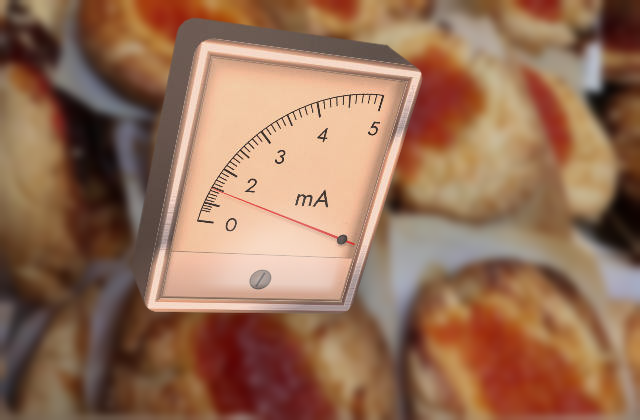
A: mA 1.5
